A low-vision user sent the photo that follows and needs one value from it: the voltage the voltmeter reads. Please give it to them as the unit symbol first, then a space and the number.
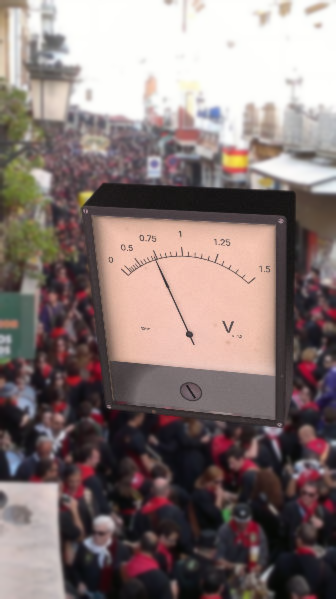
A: V 0.75
